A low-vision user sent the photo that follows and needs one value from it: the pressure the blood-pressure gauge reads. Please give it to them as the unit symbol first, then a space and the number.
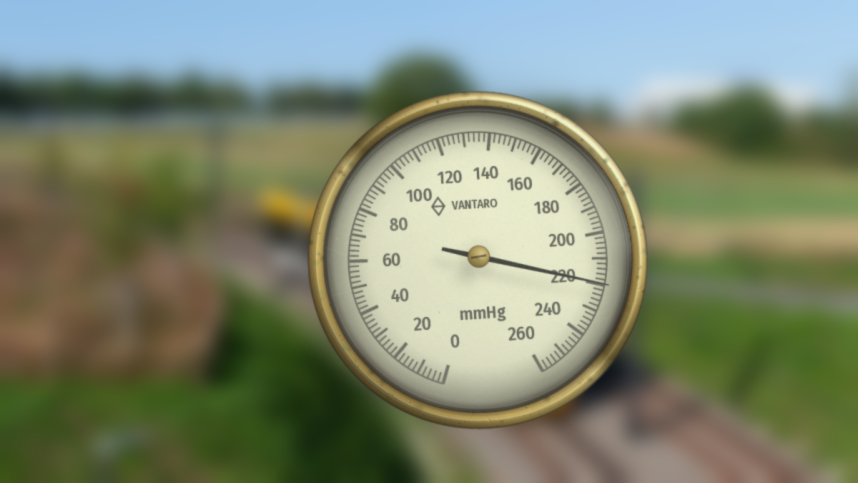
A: mmHg 220
